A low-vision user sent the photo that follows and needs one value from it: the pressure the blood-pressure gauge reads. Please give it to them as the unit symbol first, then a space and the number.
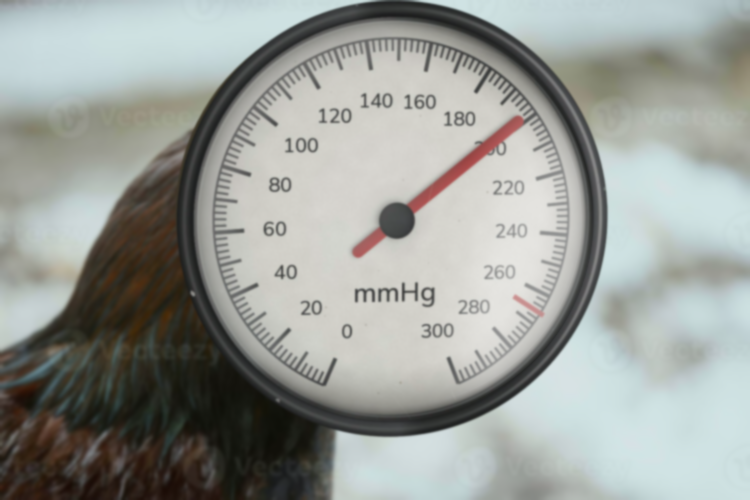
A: mmHg 198
